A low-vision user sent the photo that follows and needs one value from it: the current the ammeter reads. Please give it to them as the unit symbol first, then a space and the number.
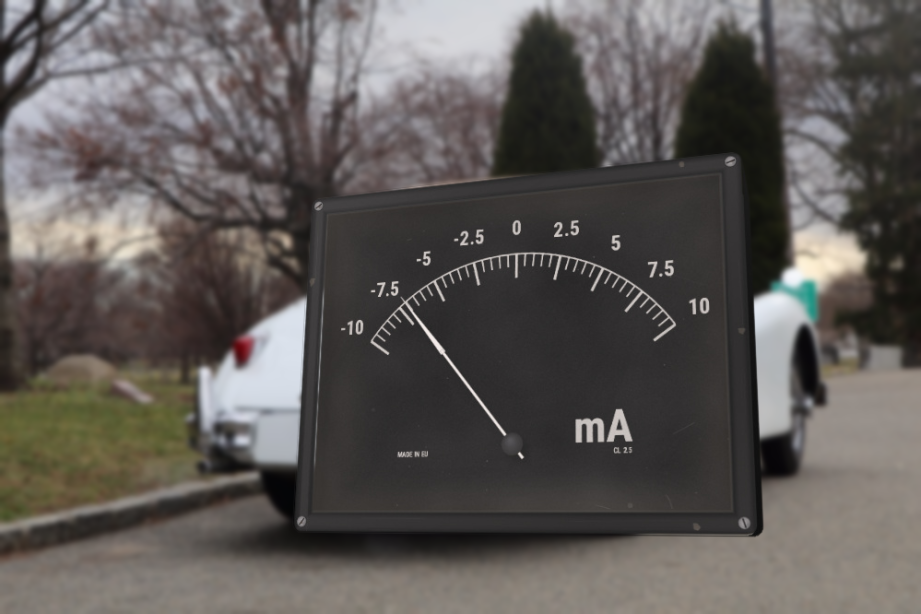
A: mA -7
